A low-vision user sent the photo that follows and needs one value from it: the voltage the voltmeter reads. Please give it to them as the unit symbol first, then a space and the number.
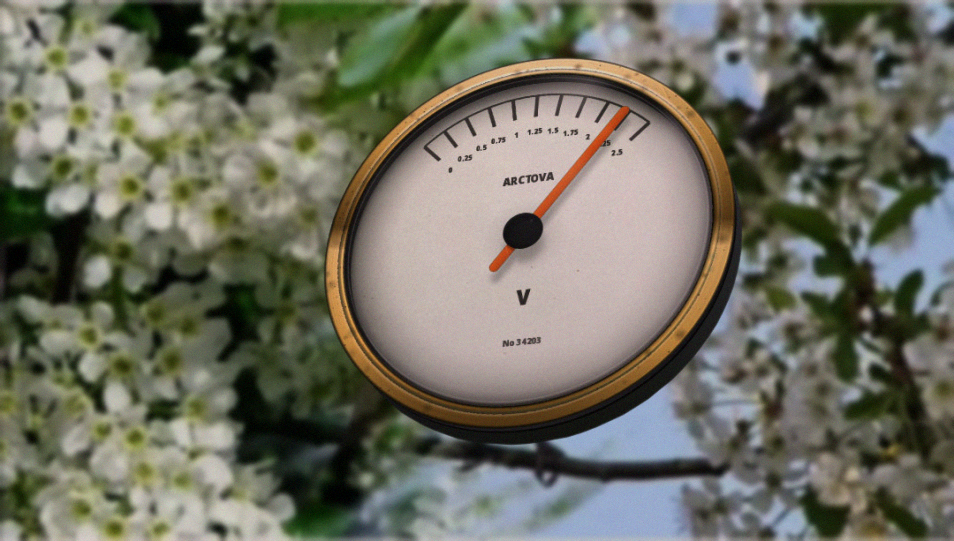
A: V 2.25
